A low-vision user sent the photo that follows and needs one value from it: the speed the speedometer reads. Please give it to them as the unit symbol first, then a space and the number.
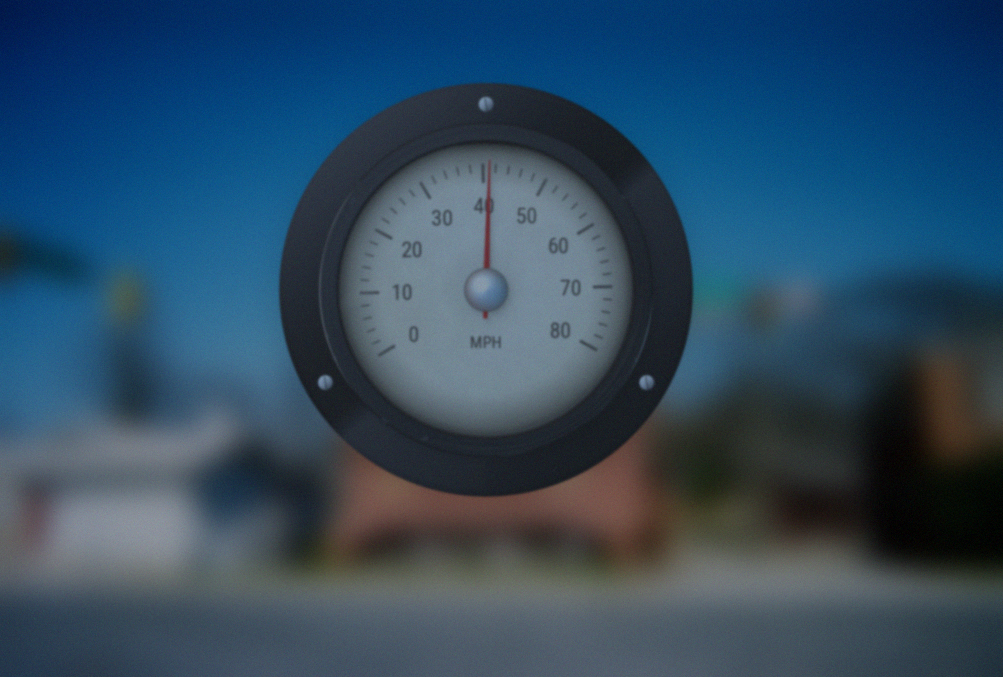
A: mph 41
